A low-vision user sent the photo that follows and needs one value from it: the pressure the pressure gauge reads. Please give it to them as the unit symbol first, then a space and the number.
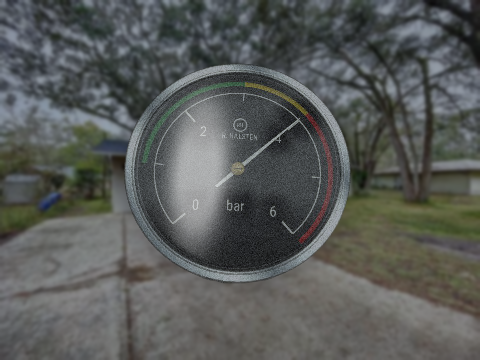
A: bar 4
